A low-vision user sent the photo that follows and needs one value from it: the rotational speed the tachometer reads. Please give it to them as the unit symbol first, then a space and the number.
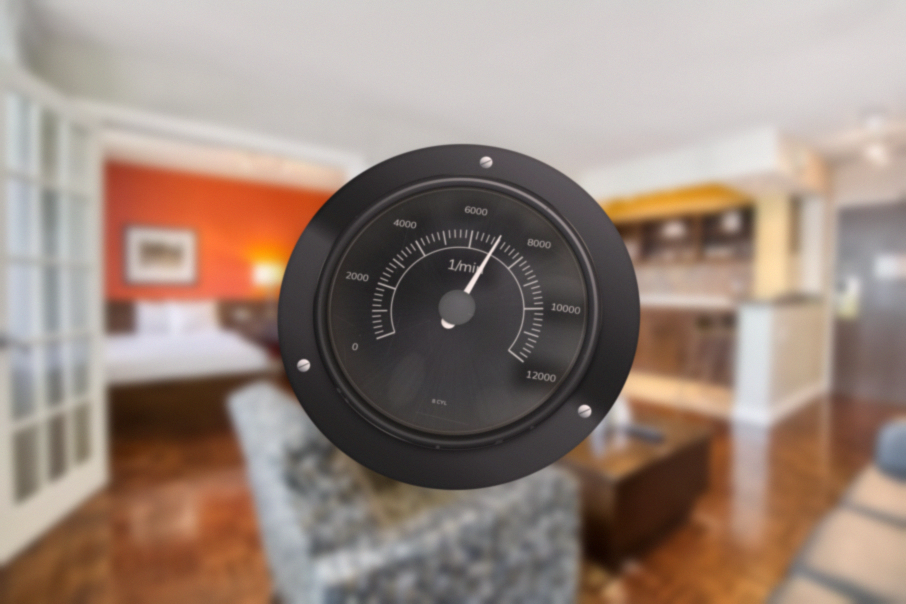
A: rpm 7000
